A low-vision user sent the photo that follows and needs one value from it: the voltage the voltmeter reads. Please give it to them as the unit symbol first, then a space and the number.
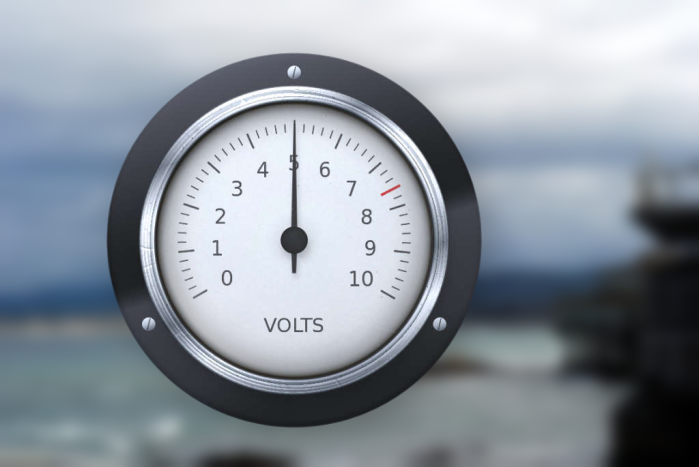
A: V 5
